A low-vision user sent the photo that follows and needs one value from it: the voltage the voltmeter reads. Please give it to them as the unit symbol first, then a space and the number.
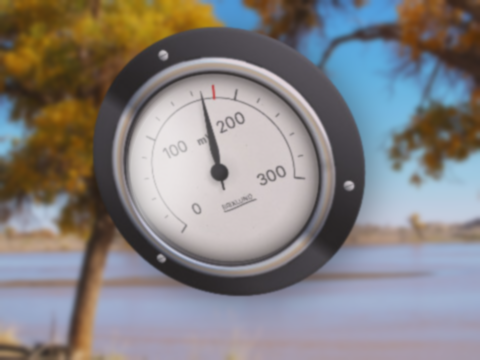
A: mV 170
